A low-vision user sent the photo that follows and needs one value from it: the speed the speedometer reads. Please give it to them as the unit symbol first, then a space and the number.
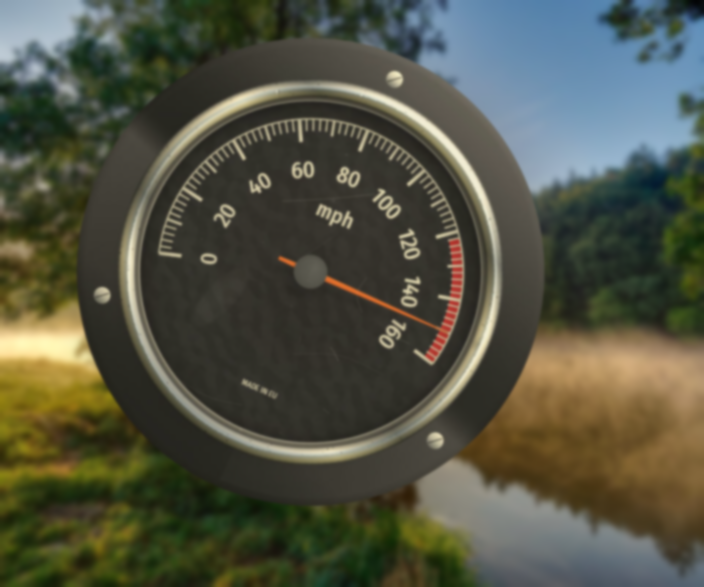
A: mph 150
